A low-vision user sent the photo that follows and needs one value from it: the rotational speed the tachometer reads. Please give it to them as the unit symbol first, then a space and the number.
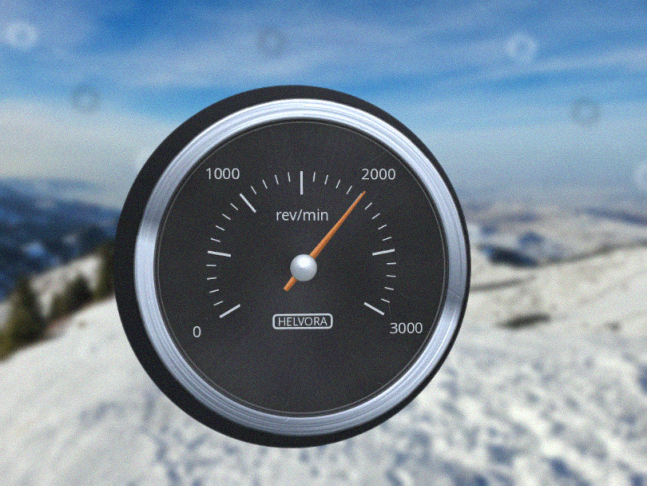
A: rpm 2000
